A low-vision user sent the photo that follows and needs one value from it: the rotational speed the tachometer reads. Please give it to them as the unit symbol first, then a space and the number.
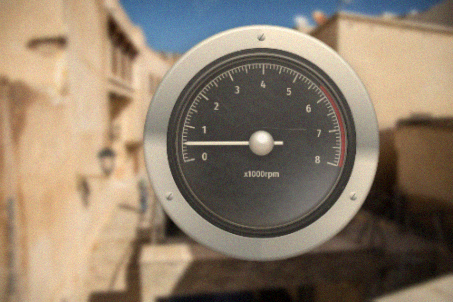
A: rpm 500
